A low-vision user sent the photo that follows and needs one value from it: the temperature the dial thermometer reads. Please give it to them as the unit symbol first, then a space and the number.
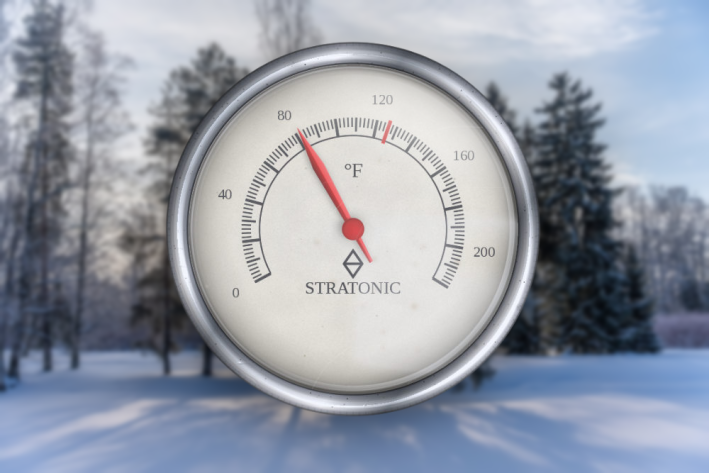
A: °F 82
